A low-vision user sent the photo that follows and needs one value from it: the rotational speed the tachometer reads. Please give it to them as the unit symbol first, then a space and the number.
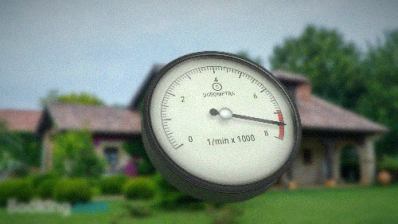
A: rpm 7500
